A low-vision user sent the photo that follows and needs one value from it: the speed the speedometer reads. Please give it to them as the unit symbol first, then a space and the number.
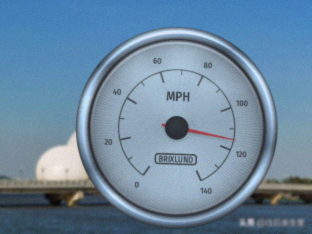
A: mph 115
